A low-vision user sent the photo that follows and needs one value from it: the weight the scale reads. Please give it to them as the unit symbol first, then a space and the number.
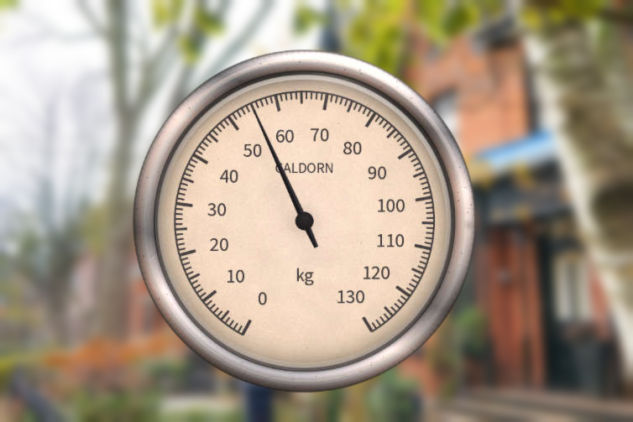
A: kg 55
